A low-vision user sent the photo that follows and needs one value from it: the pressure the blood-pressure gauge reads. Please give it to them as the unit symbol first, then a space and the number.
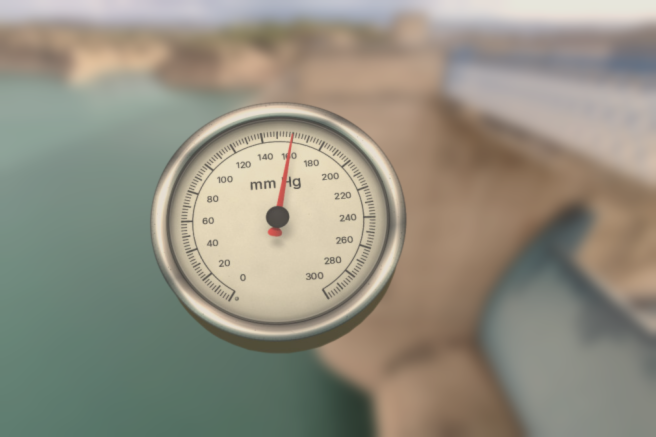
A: mmHg 160
